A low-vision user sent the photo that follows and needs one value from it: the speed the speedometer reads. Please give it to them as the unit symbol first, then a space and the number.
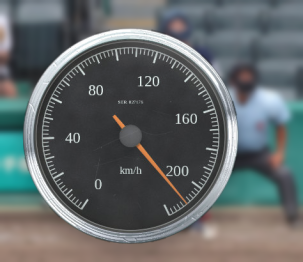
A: km/h 210
